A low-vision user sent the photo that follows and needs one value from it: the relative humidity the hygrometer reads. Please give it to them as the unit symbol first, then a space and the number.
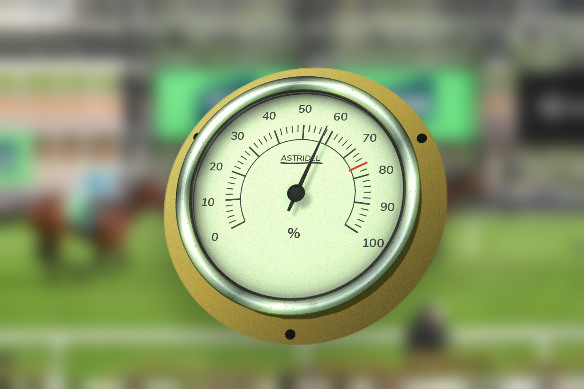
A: % 58
